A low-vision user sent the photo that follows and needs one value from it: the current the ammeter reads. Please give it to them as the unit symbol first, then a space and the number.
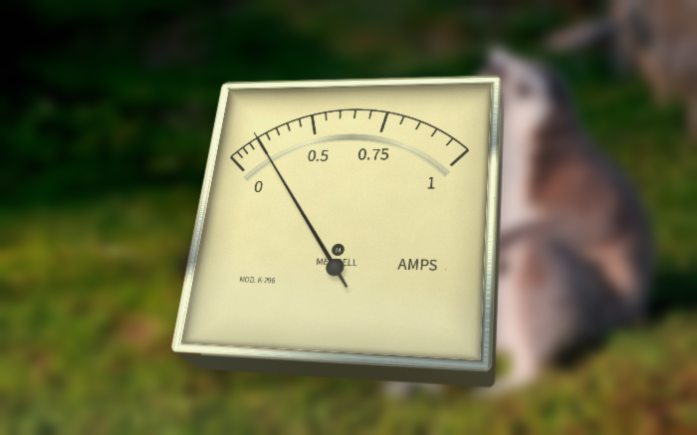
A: A 0.25
